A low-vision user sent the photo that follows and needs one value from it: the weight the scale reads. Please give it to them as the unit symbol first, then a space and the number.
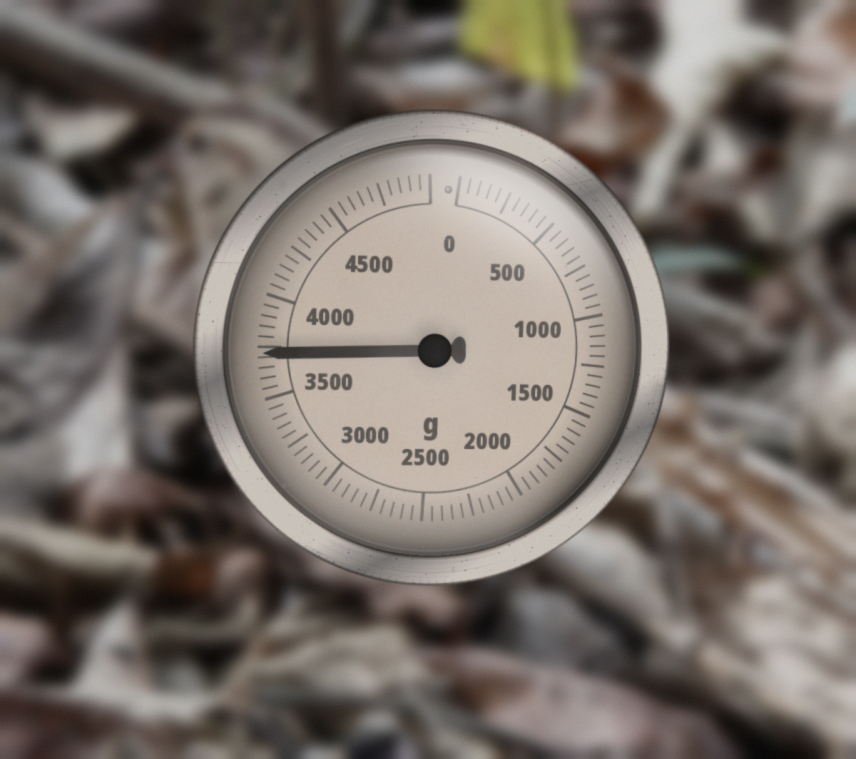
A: g 3725
